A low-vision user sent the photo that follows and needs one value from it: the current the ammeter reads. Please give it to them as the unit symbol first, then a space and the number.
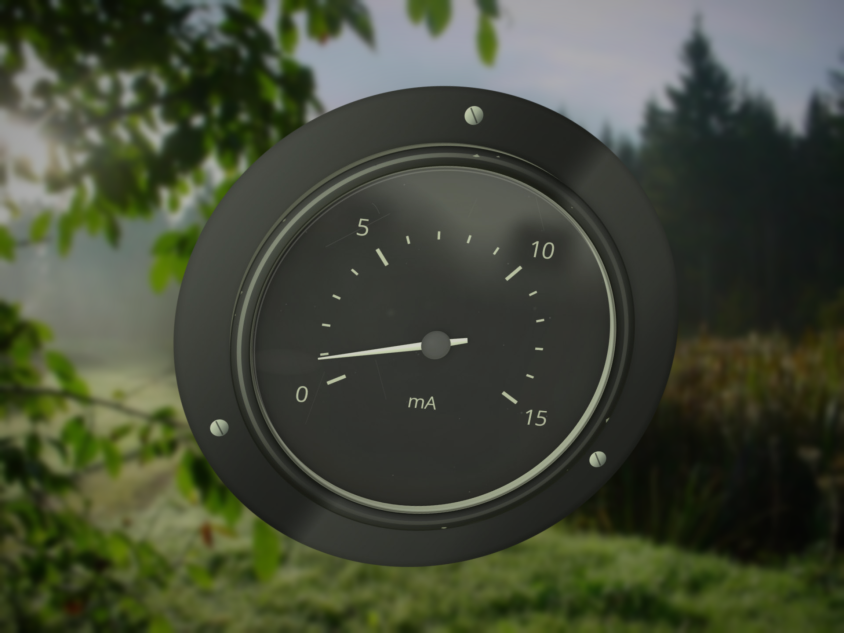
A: mA 1
